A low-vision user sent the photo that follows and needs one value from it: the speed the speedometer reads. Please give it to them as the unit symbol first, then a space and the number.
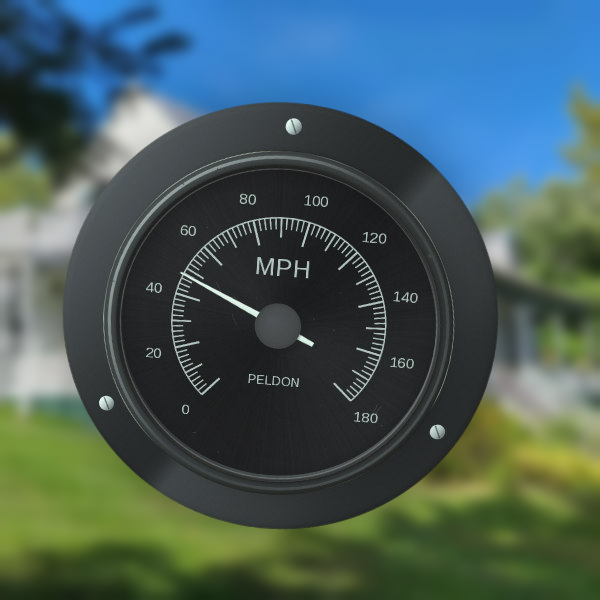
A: mph 48
